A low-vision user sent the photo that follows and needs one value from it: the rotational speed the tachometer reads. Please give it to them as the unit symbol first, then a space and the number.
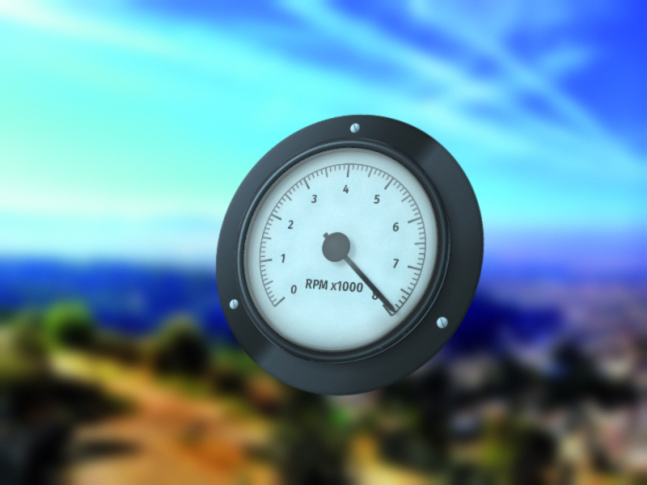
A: rpm 7900
